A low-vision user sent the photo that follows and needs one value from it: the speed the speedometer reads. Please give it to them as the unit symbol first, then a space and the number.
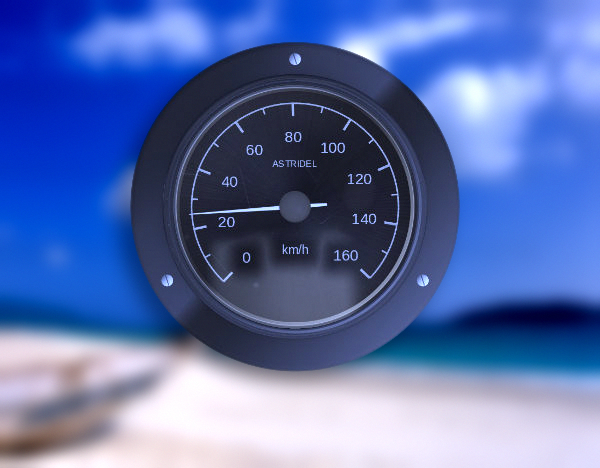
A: km/h 25
